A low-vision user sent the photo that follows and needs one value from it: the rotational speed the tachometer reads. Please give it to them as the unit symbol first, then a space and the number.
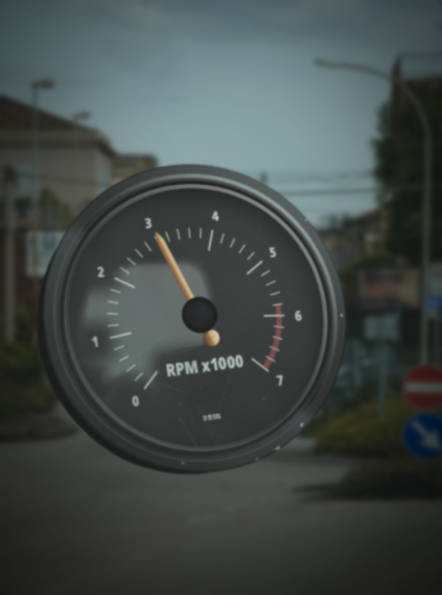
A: rpm 3000
